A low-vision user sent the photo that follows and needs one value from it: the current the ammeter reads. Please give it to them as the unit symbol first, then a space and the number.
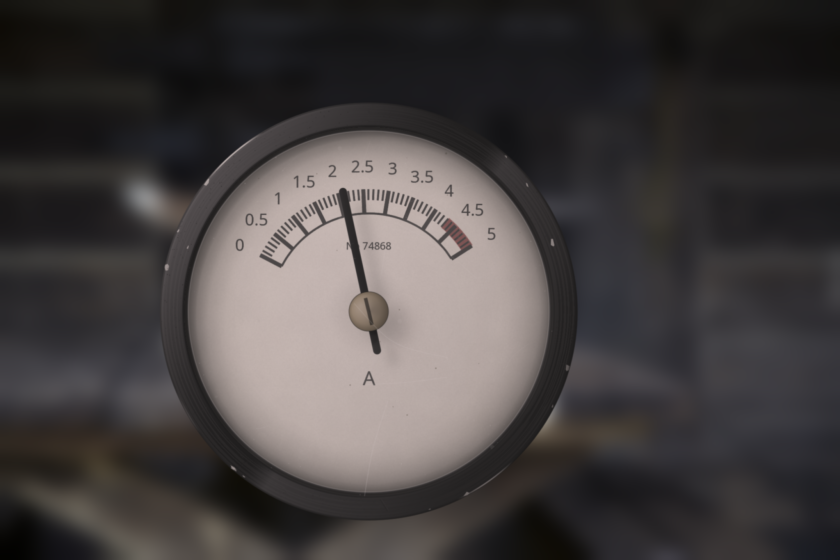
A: A 2.1
